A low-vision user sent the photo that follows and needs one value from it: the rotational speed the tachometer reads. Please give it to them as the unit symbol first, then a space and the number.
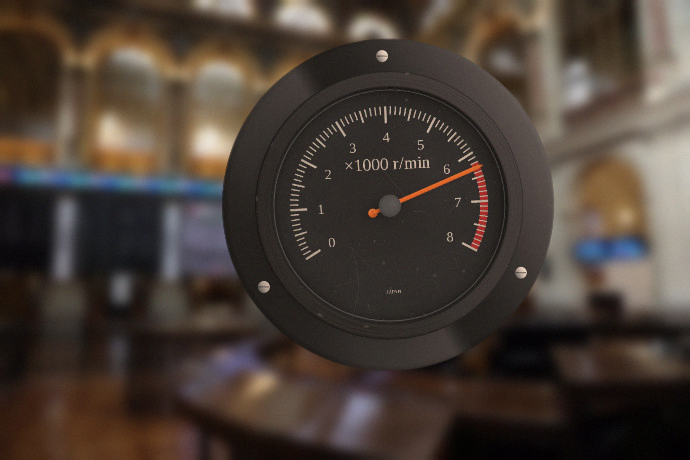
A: rpm 6300
